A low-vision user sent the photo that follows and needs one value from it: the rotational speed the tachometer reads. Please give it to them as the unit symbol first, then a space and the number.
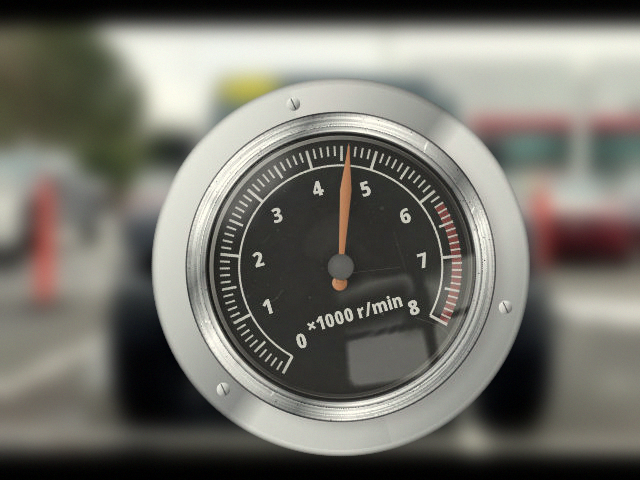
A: rpm 4600
